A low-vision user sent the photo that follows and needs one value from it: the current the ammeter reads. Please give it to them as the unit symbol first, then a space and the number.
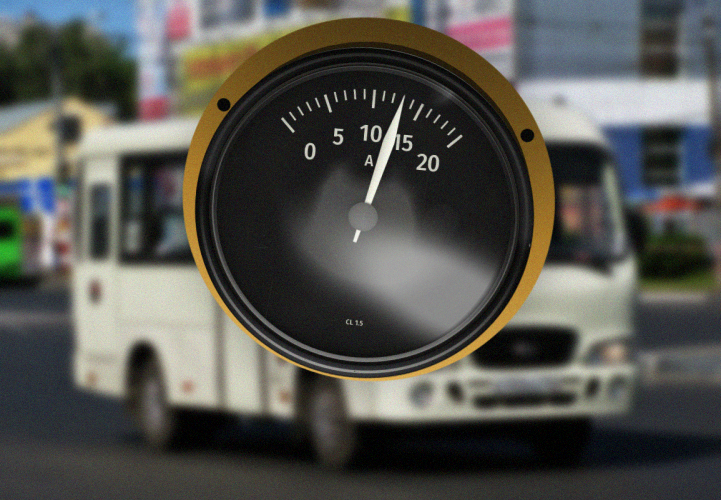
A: A 13
